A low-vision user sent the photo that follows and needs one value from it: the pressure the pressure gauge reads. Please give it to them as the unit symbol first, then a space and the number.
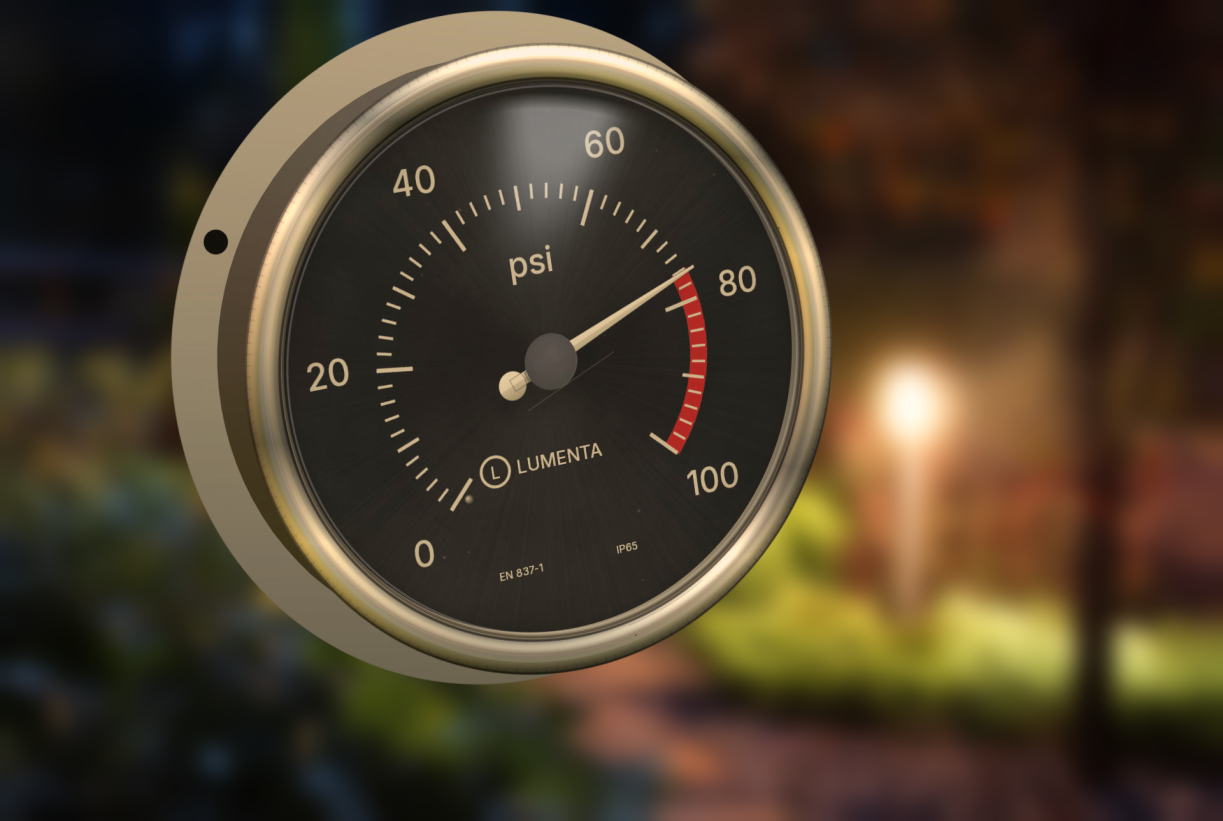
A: psi 76
